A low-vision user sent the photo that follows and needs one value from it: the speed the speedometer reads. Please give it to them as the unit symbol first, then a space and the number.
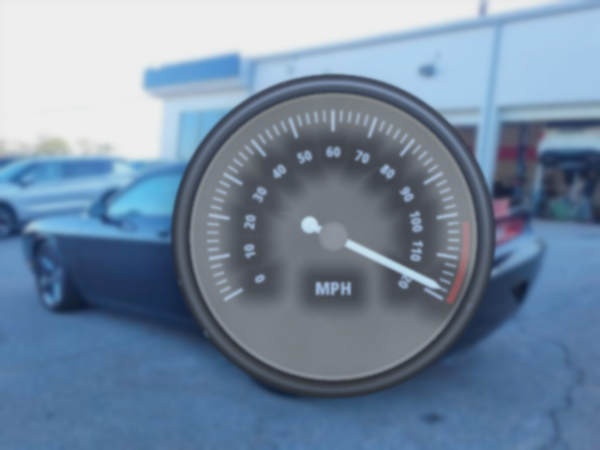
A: mph 118
